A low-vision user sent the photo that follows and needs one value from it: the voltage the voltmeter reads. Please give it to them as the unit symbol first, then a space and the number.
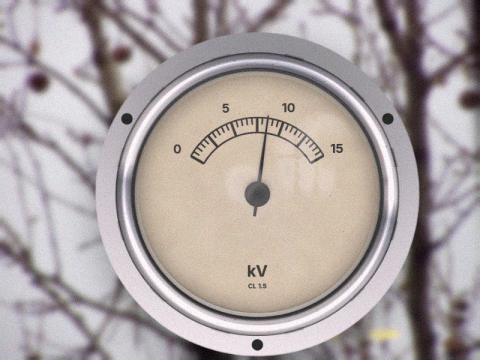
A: kV 8.5
